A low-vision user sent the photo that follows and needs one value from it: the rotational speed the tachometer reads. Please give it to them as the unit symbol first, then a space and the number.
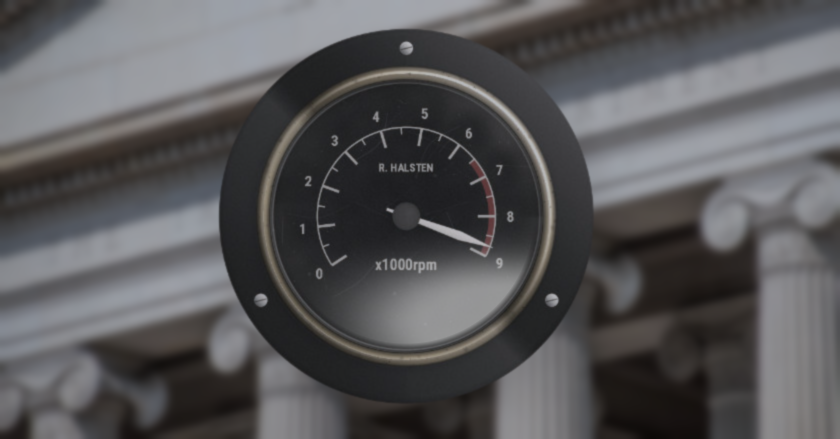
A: rpm 8750
